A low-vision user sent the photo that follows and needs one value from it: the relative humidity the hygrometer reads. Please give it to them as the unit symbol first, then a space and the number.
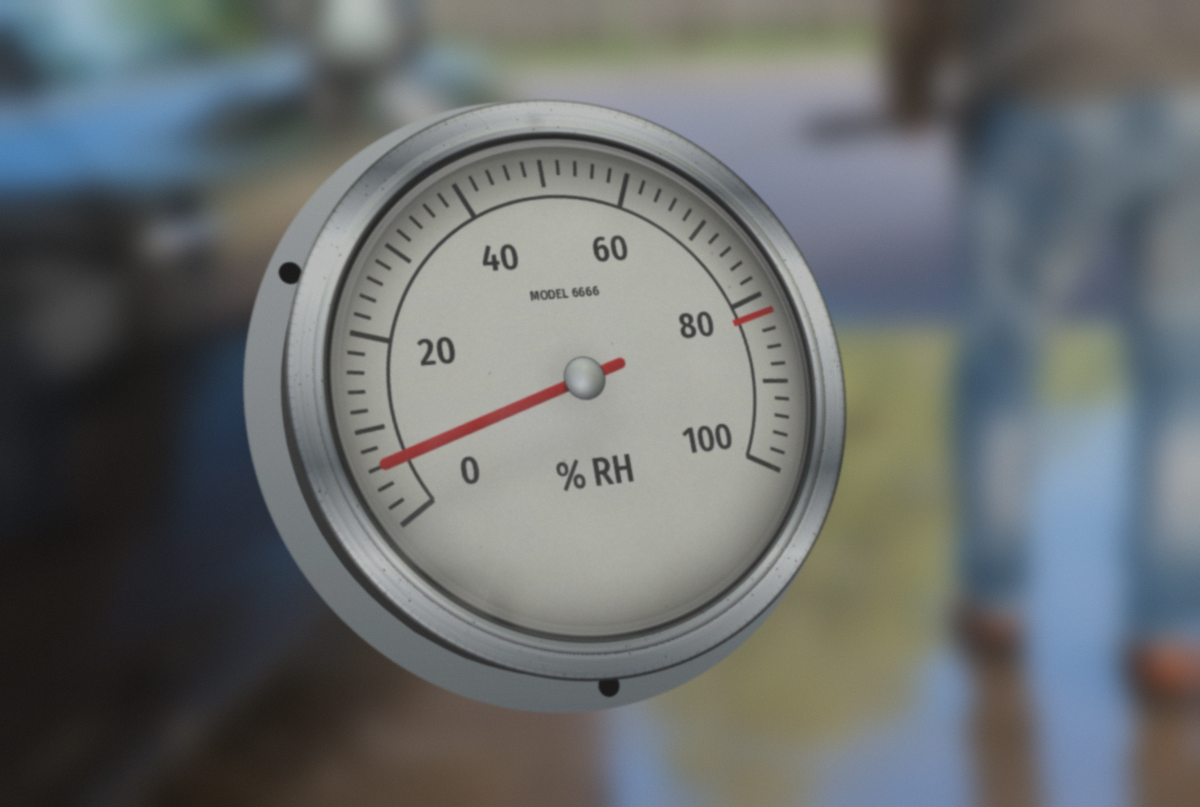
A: % 6
